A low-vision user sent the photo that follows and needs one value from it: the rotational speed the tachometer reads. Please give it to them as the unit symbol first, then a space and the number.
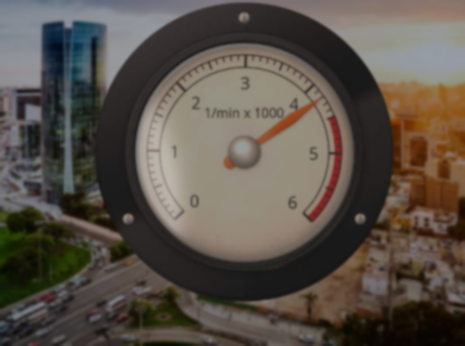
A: rpm 4200
